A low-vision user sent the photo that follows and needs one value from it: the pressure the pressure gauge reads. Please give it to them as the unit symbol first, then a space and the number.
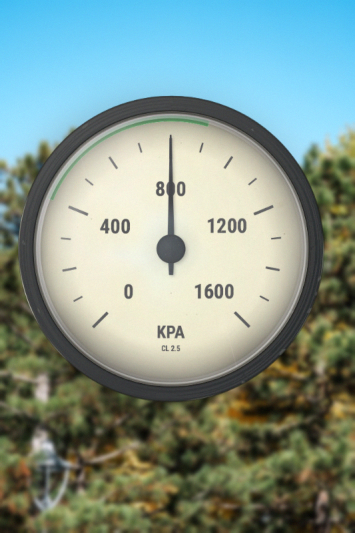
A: kPa 800
